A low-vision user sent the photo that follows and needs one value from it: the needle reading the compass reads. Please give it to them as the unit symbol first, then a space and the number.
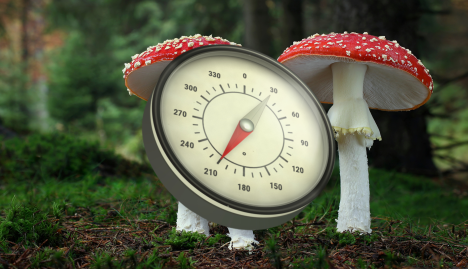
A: ° 210
